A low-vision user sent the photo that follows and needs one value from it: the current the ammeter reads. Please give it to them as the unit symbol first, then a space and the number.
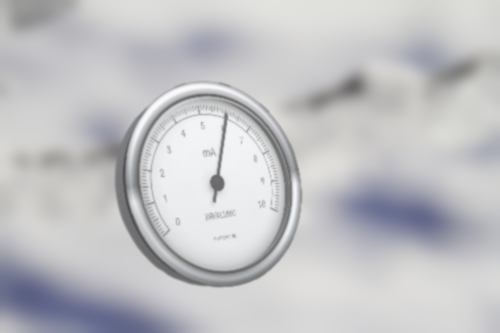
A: mA 6
